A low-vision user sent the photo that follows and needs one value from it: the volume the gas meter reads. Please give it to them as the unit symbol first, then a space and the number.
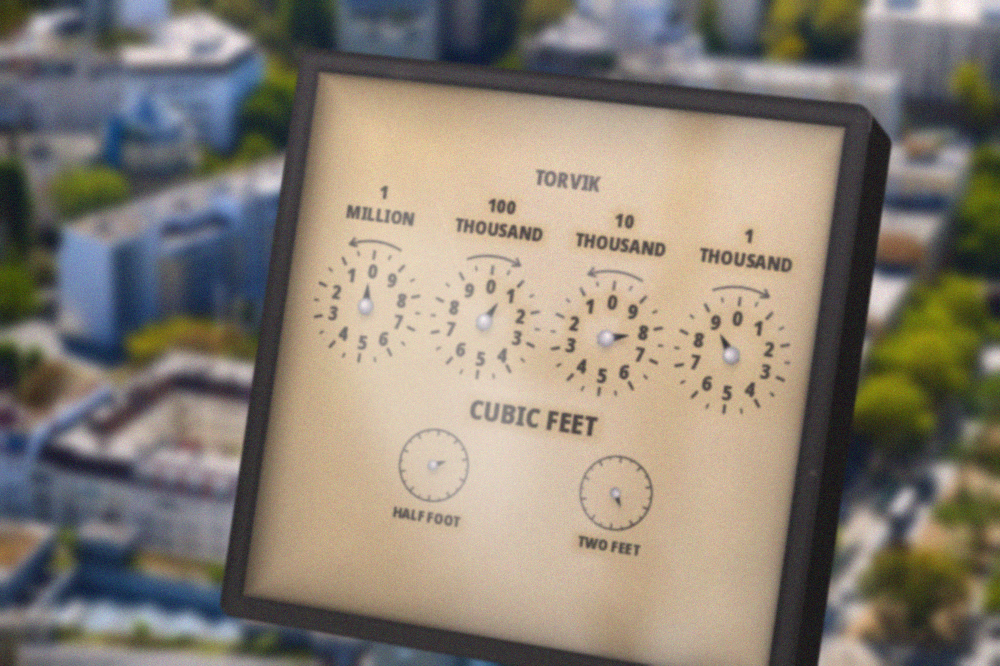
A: ft³ 7900
